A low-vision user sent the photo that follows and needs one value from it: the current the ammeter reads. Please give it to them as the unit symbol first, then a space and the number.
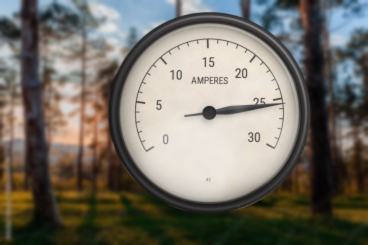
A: A 25.5
